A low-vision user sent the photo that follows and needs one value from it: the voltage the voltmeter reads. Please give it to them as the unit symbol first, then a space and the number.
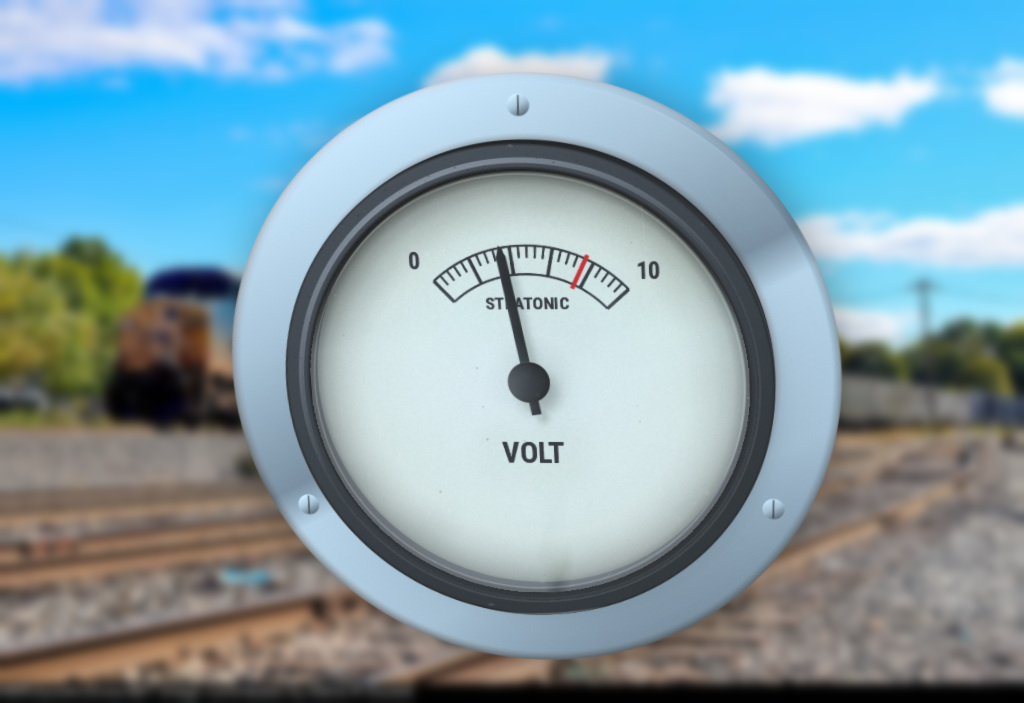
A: V 3.6
